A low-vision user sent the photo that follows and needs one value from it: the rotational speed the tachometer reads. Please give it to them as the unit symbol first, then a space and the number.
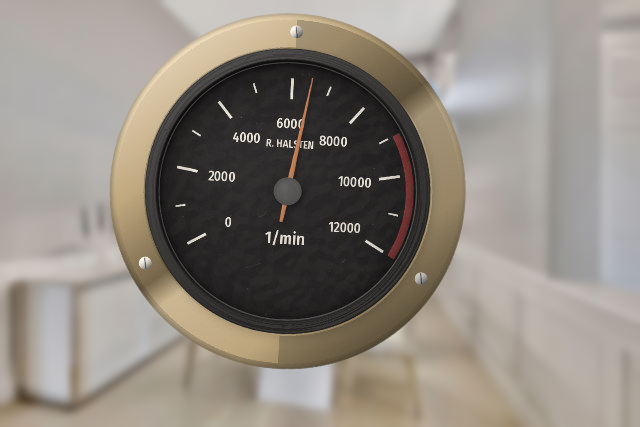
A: rpm 6500
